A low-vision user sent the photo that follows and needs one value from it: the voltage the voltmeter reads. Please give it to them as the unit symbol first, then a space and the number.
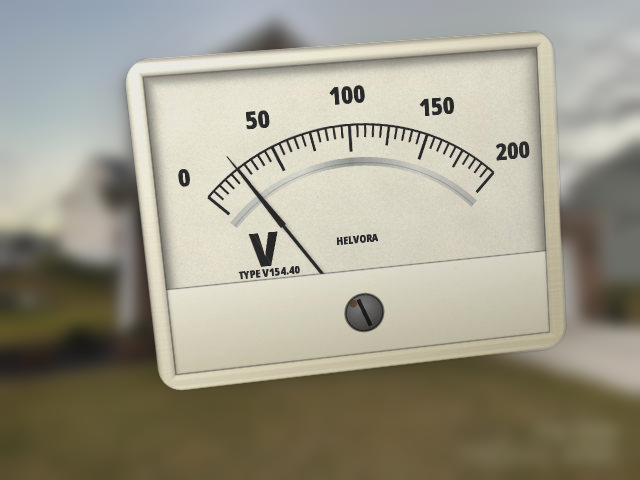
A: V 25
